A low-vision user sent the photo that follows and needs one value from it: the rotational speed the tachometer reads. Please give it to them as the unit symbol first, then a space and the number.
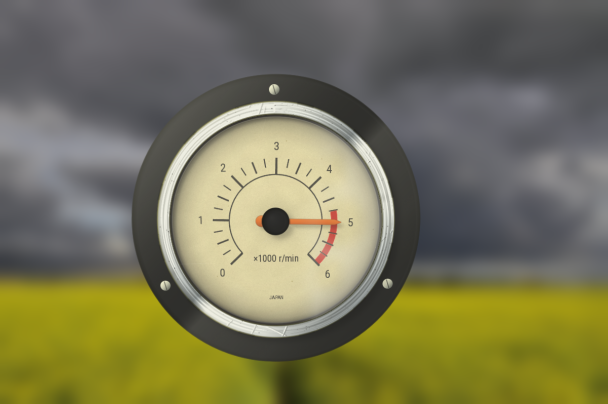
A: rpm 5000
